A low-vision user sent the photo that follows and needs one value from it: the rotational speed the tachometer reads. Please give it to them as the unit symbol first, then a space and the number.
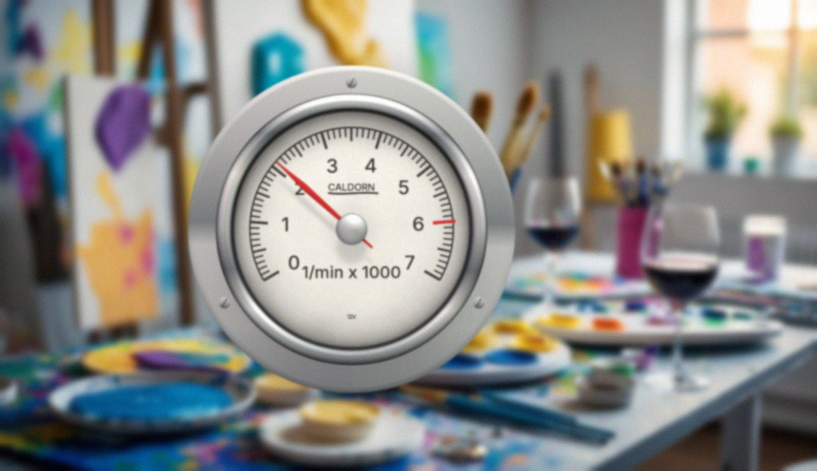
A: rpm 2100
